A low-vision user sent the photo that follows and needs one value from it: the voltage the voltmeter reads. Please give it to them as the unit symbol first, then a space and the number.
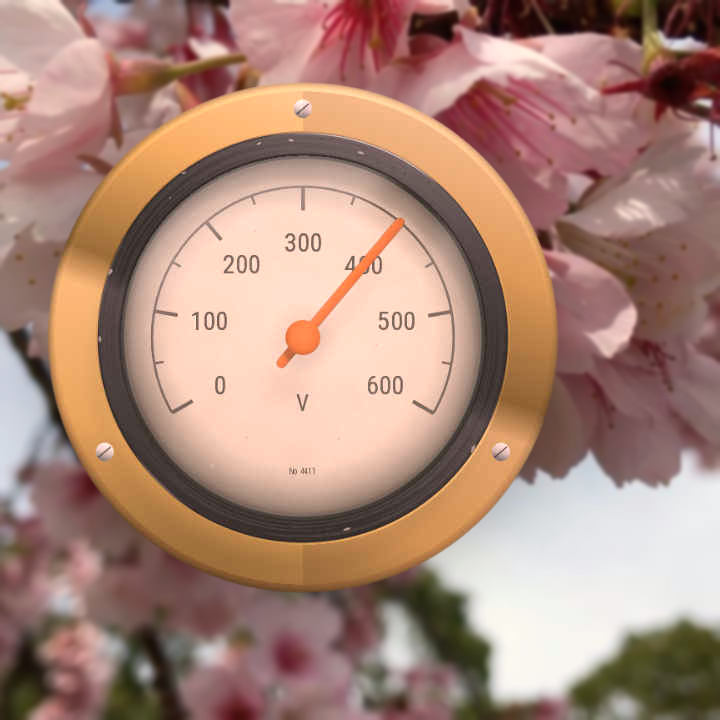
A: V 400
